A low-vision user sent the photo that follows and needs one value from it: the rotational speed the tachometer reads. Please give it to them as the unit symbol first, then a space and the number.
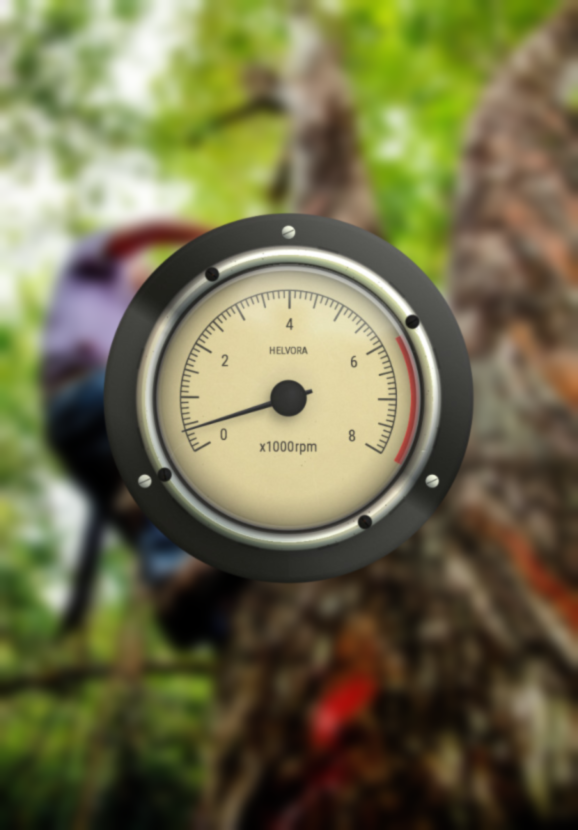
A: rpm 400
